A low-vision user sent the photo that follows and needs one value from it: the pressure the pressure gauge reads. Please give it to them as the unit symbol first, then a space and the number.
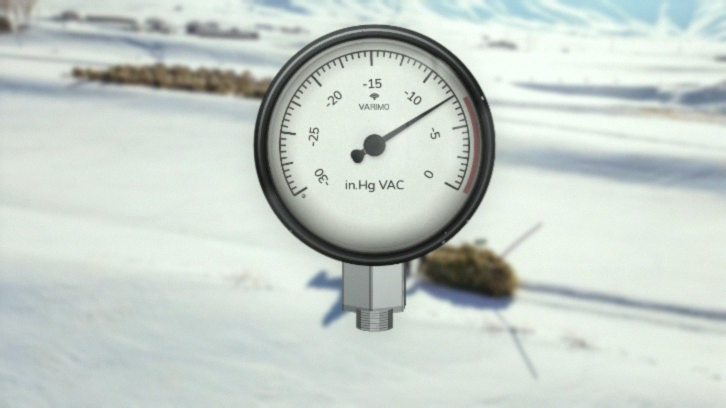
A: inHg -7.5
